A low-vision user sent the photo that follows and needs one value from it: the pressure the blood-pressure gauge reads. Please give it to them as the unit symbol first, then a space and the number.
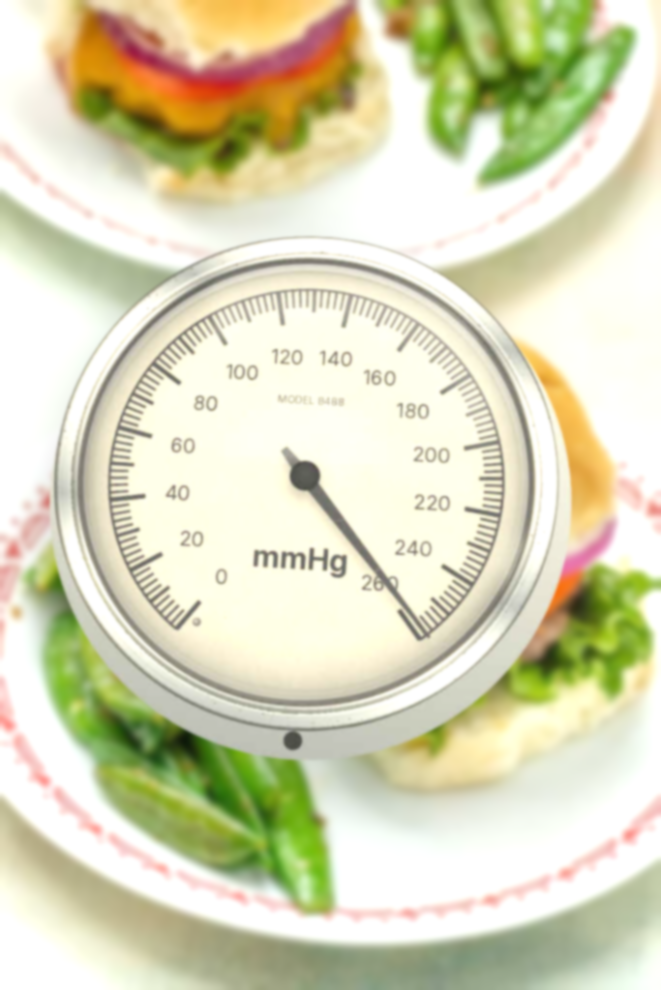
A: mmHg 258
